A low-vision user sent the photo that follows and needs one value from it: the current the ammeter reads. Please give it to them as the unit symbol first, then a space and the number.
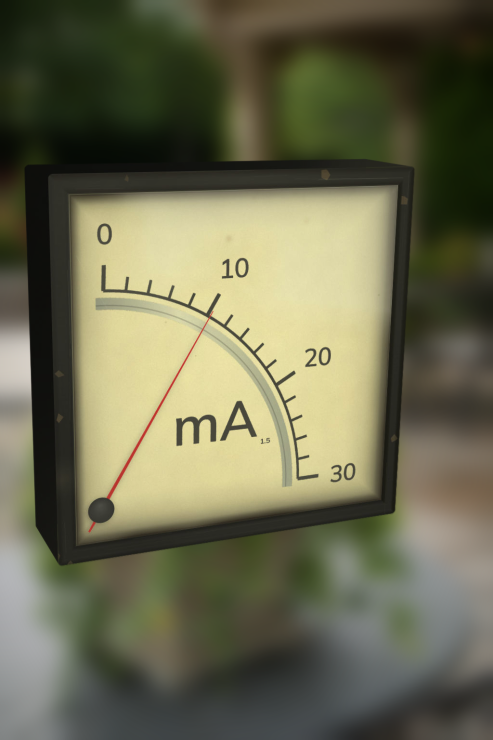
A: mA 10
